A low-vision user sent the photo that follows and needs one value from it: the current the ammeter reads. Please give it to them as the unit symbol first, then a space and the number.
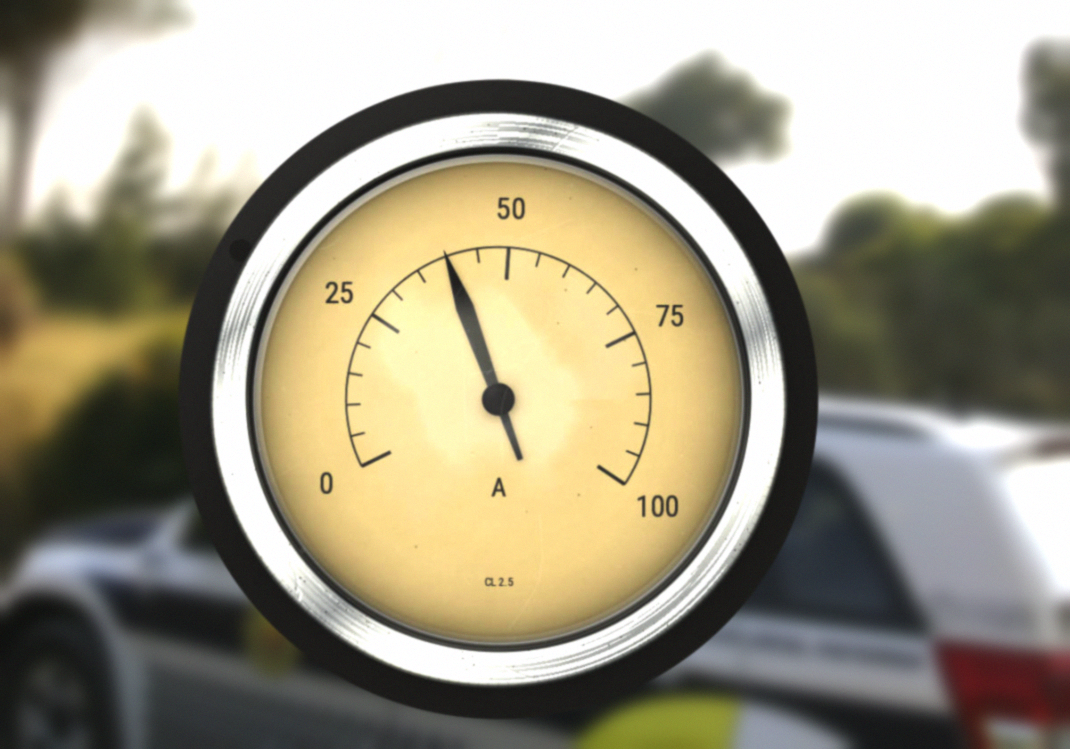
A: A 40
